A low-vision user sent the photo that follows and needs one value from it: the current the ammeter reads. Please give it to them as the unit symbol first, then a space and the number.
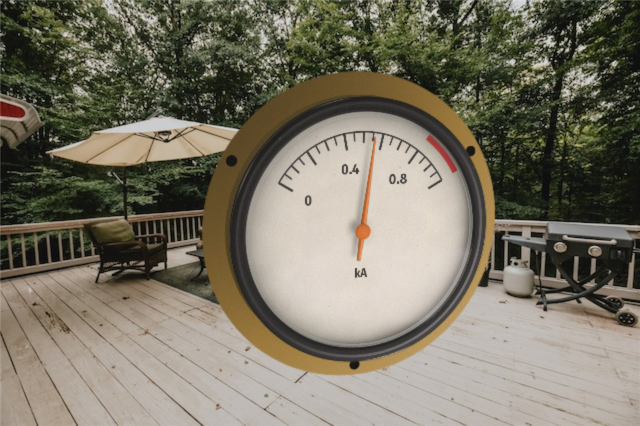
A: kA 0.55
